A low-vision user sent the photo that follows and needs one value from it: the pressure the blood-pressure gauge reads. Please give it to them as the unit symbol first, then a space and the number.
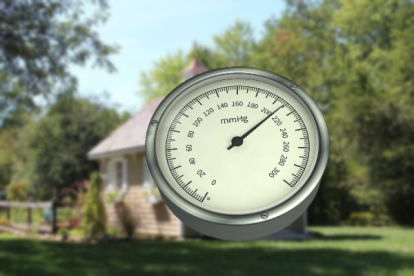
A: mmHg 210
